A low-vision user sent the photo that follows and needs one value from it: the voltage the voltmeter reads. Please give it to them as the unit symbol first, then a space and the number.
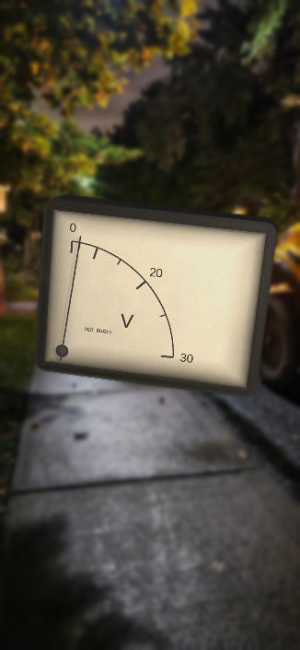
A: V 5
